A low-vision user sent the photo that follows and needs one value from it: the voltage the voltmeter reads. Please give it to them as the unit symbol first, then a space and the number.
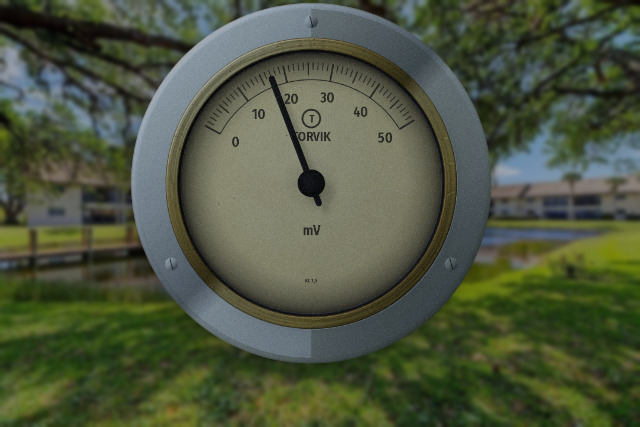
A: mV 17
